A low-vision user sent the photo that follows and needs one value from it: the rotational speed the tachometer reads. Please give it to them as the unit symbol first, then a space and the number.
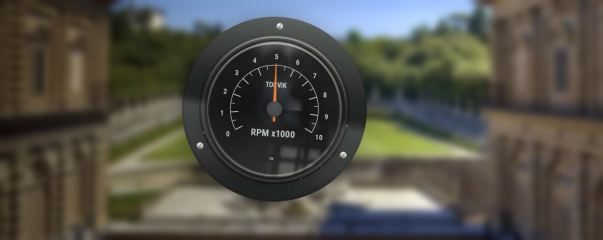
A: rpm 5000
